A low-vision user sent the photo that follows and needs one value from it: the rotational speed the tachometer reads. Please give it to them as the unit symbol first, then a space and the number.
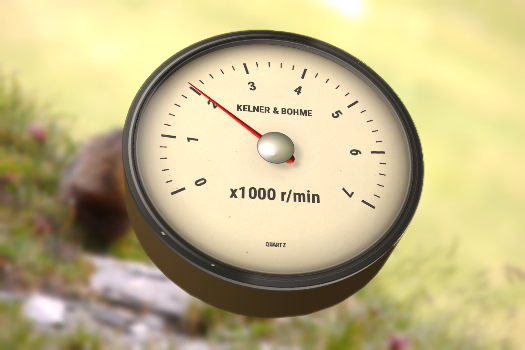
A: rpm 2000
